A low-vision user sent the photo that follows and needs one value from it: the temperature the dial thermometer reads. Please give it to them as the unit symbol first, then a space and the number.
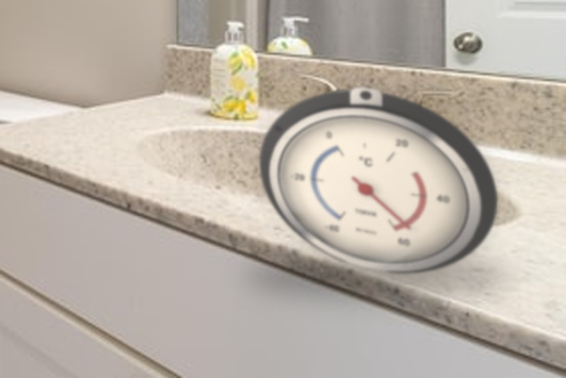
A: °C 55
